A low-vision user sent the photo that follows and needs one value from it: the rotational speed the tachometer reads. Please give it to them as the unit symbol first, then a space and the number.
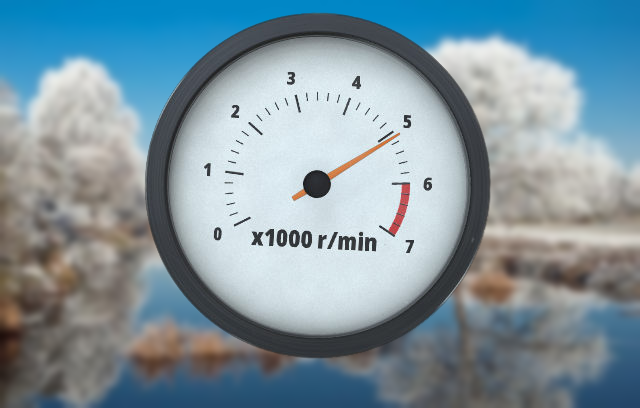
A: rpm 5100
